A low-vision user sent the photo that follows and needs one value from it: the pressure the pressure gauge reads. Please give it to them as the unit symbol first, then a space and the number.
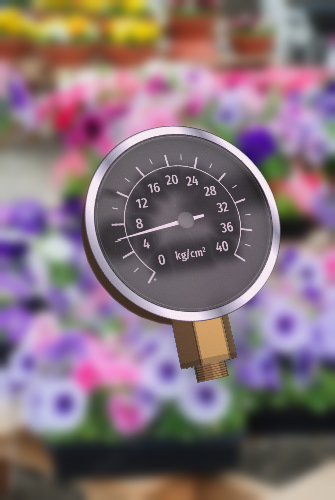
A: kg/cm² 6
